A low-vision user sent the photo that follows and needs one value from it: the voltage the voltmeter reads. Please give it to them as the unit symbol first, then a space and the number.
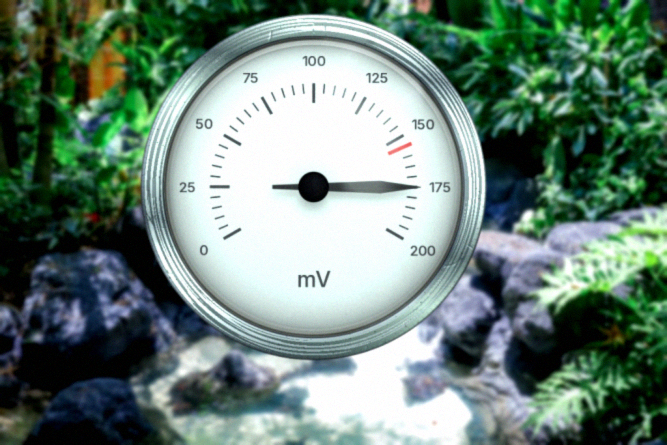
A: mV 175
